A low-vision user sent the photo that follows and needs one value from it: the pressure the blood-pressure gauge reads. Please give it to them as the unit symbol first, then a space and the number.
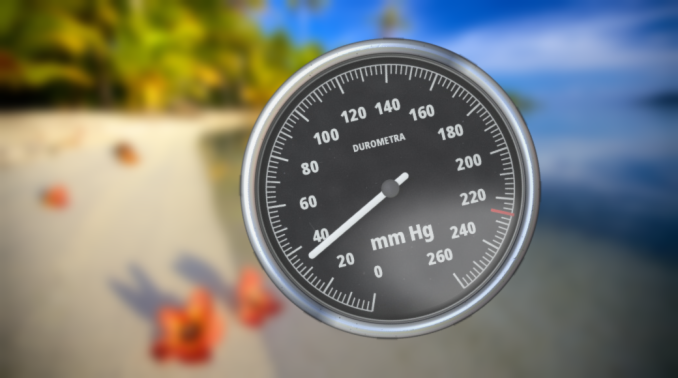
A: mmHg 34
